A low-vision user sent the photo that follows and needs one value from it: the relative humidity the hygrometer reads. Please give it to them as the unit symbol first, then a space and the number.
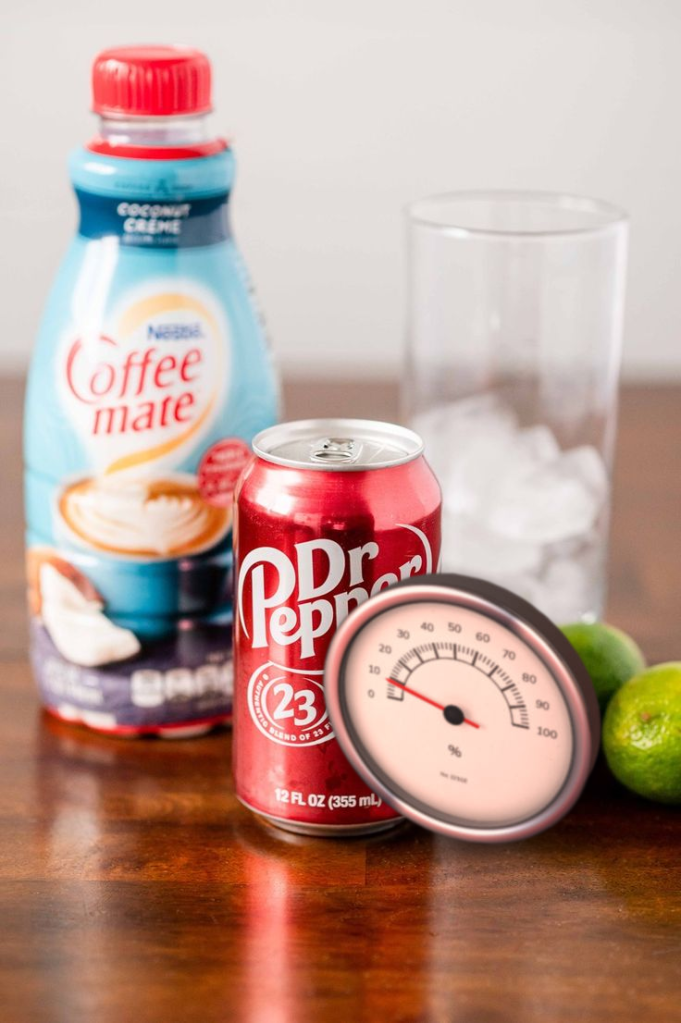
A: % 10
